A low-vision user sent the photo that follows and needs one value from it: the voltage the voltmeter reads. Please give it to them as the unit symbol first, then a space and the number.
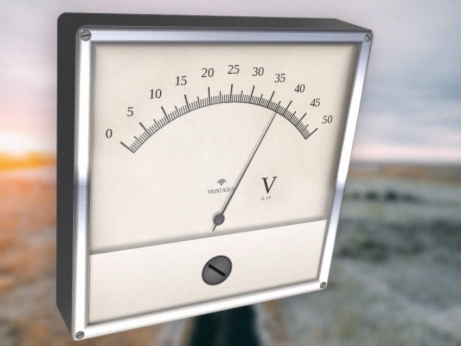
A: V 37.5
